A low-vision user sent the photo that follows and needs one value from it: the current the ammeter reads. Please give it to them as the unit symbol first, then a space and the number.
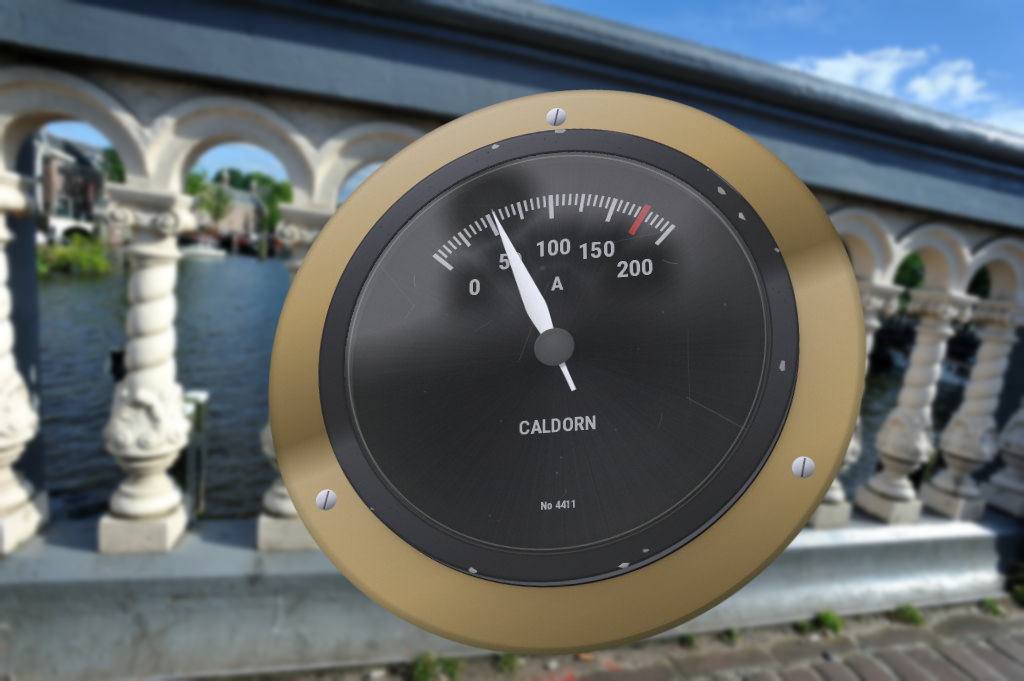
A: A 55
